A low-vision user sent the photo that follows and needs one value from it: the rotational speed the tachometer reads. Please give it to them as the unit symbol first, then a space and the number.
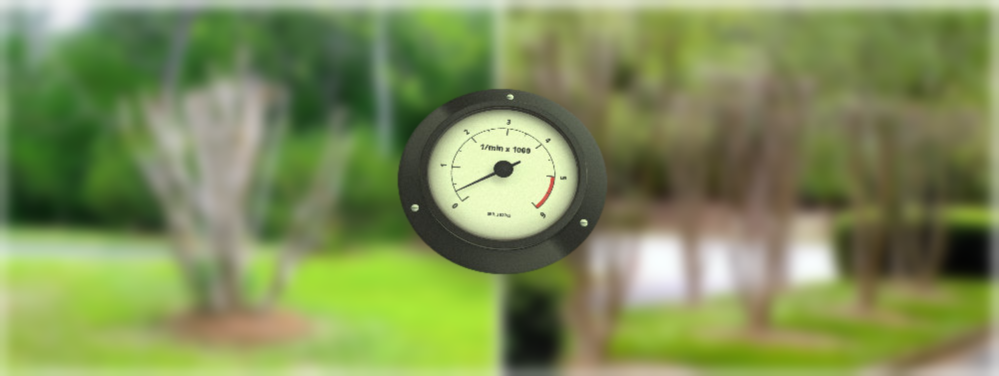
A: rpm 250
